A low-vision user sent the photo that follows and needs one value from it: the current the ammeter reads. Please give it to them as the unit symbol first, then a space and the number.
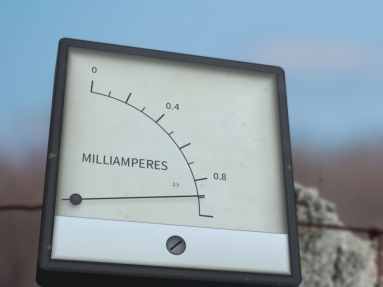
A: mA 0.9
